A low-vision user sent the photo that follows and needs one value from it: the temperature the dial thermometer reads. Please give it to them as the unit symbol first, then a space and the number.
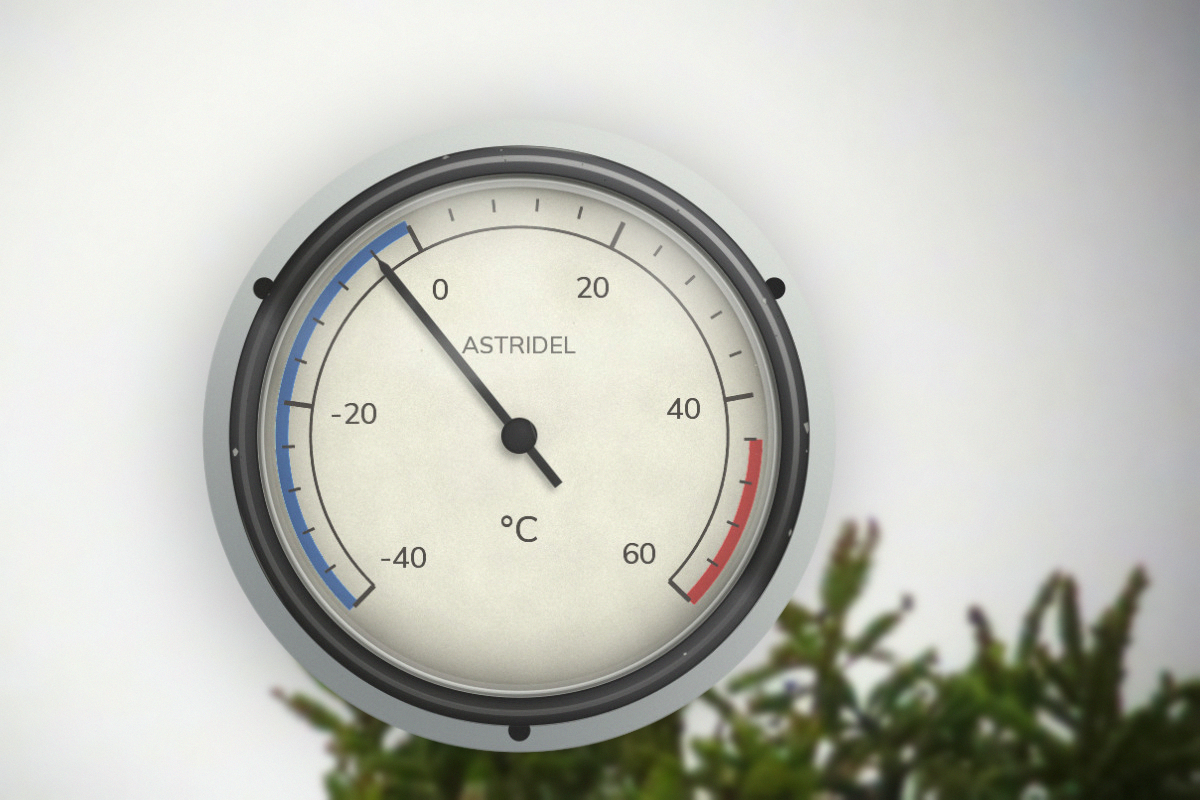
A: °C -4
